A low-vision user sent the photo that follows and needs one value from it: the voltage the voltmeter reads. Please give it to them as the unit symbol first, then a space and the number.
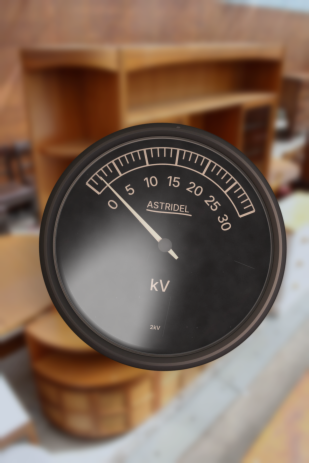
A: kV 2
